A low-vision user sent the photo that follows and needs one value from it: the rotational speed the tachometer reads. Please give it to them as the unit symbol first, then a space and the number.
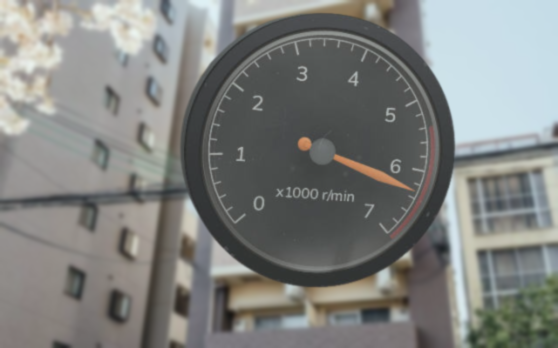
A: rpm 6300
